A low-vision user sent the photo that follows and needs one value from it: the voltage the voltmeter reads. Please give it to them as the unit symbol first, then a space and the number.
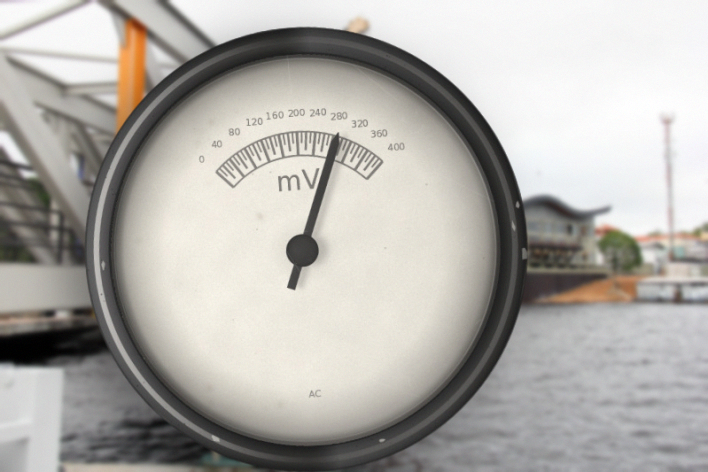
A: mV 290
